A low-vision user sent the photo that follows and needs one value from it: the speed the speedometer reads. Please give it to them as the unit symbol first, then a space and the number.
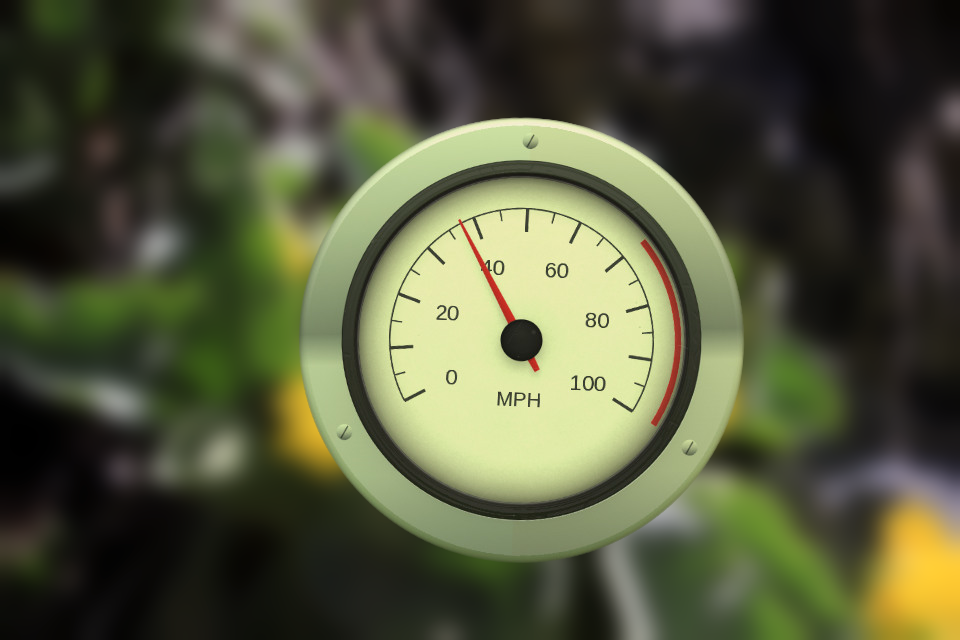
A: mph 37.5
